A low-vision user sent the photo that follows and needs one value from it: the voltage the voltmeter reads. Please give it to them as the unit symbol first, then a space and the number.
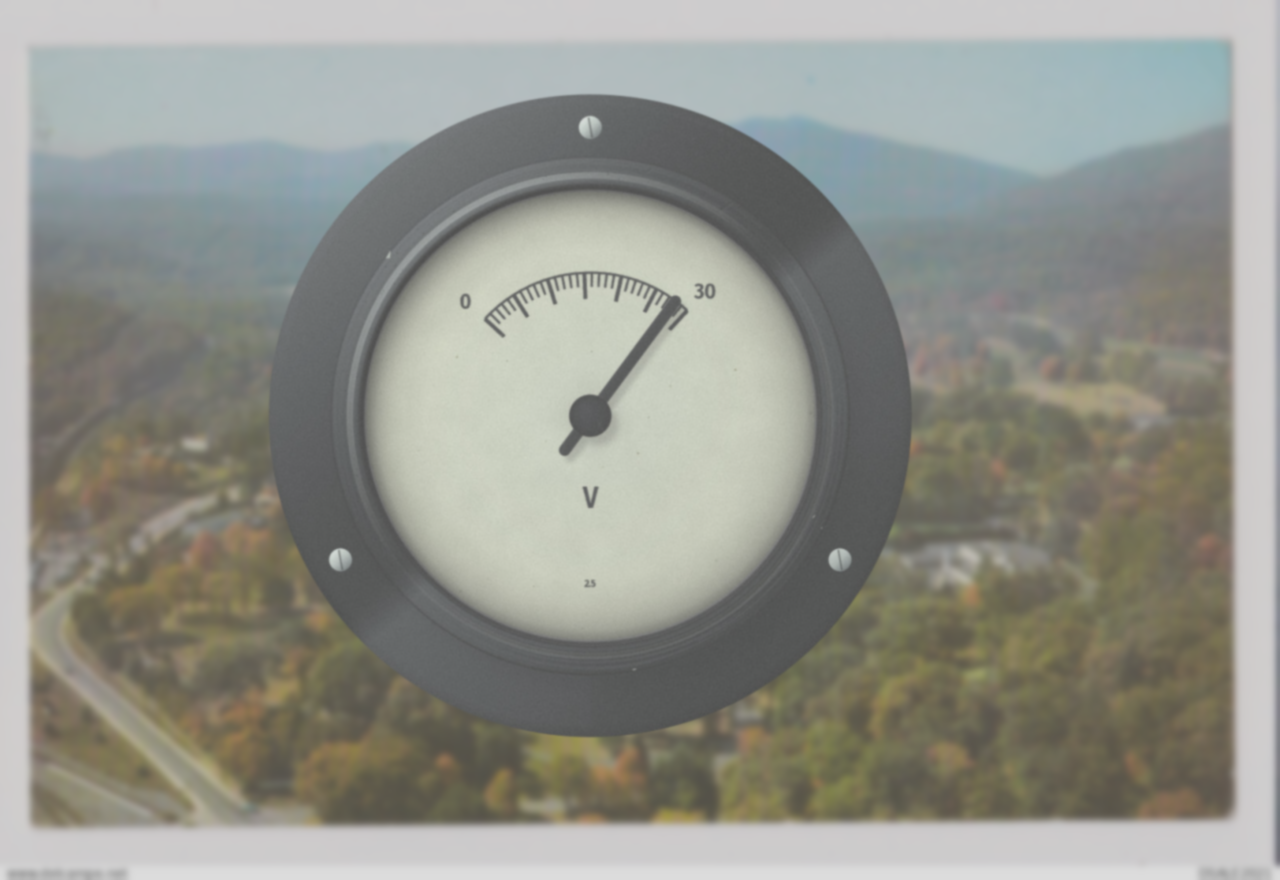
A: V 28
